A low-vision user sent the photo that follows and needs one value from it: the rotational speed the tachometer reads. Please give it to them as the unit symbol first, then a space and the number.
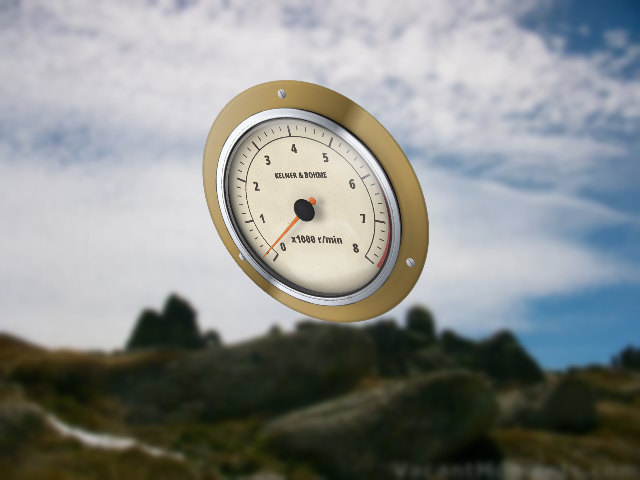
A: rpm 200
